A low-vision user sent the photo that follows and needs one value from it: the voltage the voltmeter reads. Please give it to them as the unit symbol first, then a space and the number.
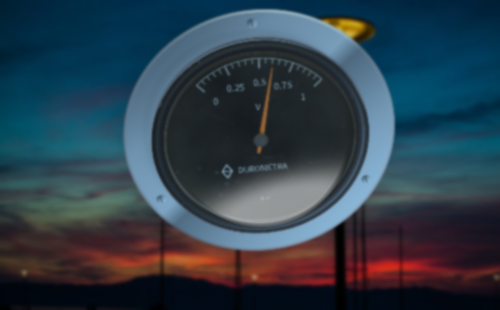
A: V 0.6
